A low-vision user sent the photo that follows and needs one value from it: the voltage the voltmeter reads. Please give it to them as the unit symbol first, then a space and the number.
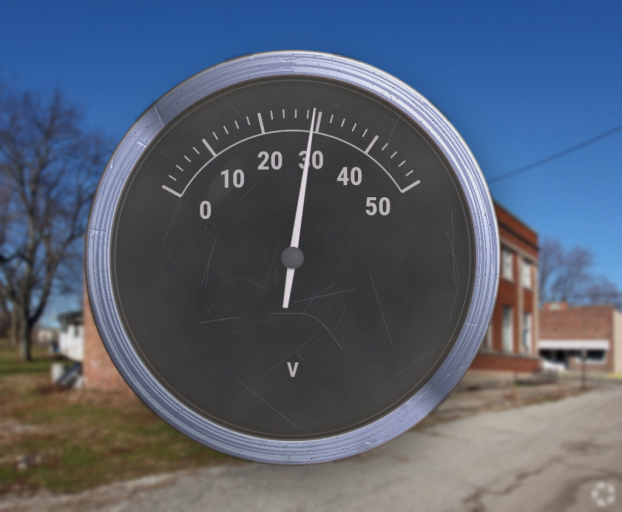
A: V 29
